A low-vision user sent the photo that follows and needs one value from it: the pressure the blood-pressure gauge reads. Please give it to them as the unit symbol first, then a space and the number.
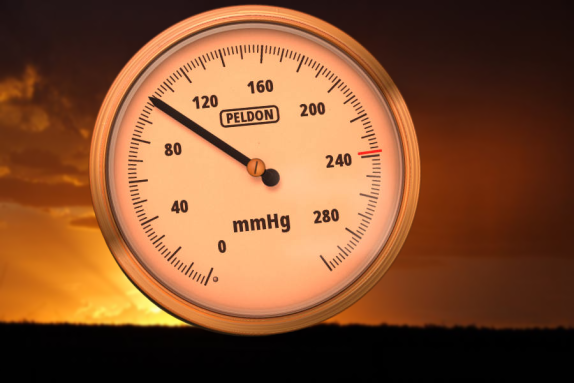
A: mmHg 100
